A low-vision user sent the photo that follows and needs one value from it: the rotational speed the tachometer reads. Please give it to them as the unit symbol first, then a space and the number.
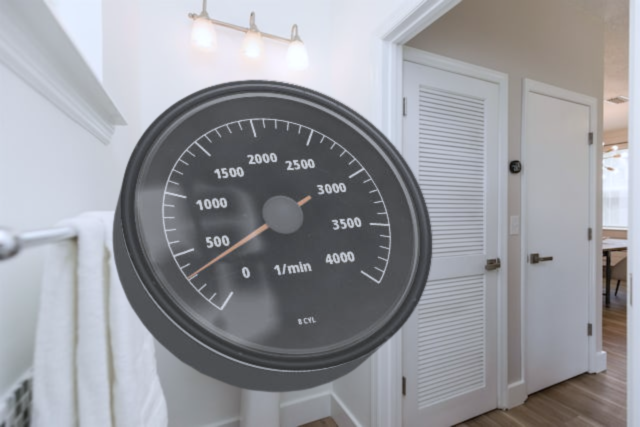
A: rpm 300
